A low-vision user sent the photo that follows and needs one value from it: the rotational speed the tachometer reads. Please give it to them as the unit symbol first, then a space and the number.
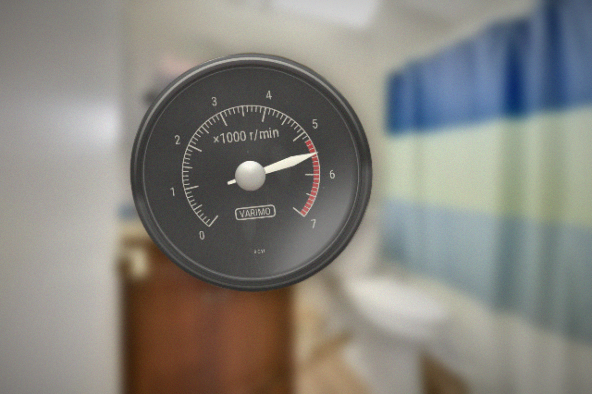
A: rpm 5500
